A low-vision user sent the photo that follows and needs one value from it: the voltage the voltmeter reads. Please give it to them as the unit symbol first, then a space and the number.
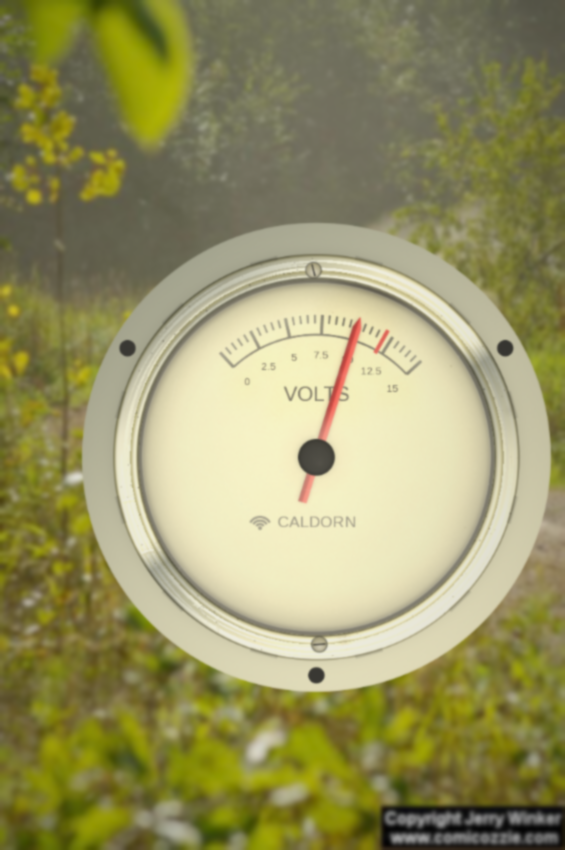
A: V 10
